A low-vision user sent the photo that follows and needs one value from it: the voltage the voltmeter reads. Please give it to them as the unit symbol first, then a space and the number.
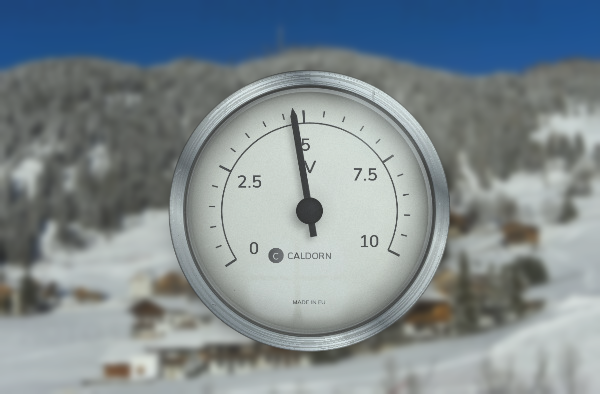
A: V 4.75
